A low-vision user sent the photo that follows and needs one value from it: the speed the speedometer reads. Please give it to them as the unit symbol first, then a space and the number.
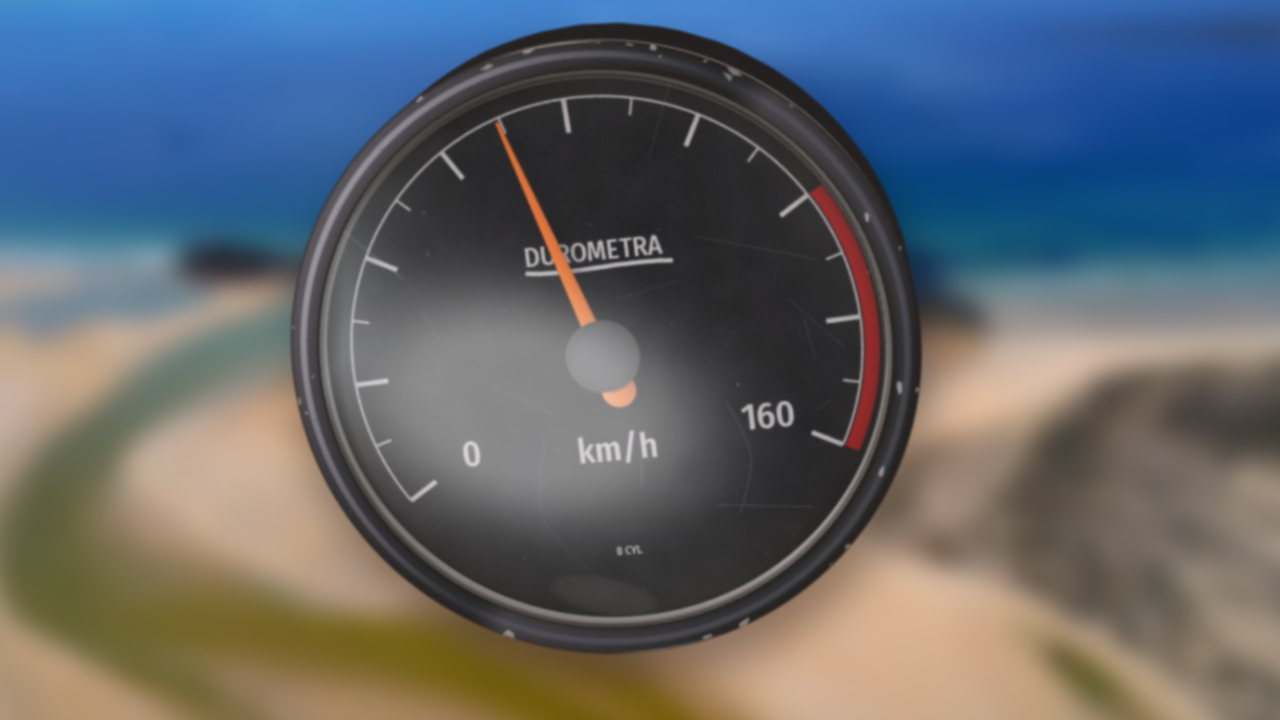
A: km/h 70
